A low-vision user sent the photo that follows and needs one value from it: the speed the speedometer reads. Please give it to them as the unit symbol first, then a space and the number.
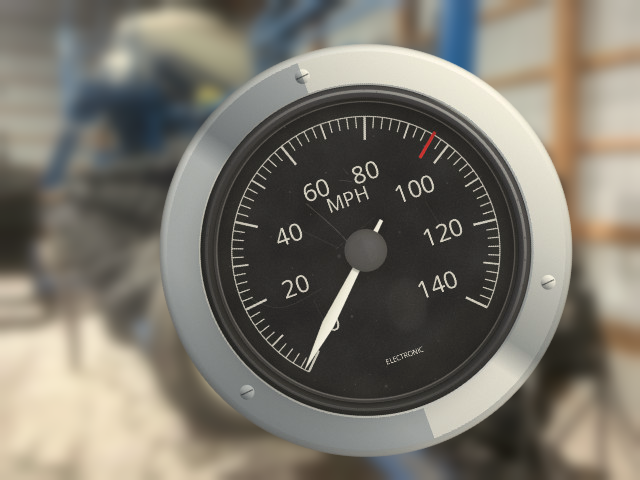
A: mph 1
